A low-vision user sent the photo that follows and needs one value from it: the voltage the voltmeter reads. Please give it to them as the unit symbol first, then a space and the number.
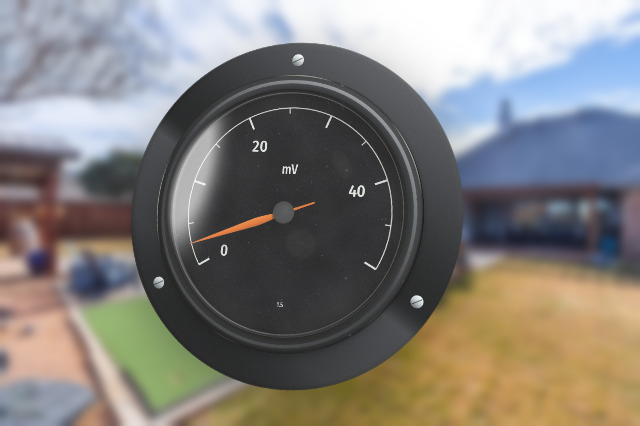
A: mV 2.5
